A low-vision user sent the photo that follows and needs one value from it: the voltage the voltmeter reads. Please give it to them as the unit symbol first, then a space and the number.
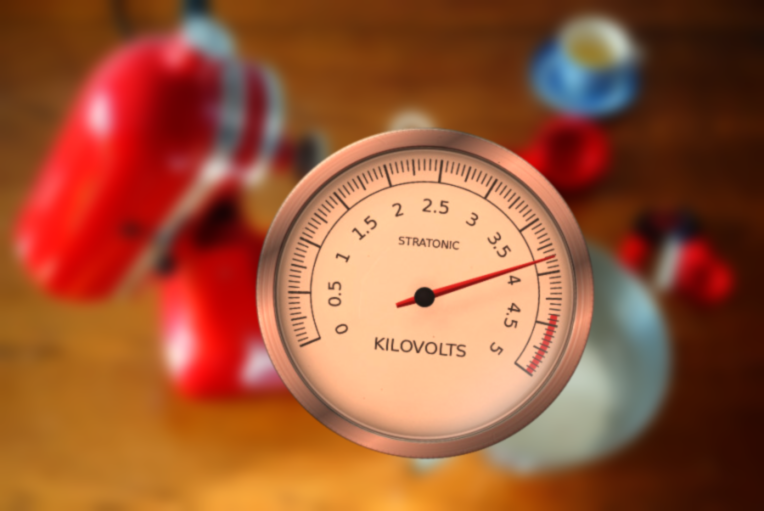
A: kV 3.85
